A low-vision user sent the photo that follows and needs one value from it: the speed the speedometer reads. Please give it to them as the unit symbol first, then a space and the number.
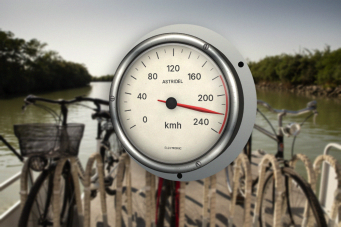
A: km/h 220
